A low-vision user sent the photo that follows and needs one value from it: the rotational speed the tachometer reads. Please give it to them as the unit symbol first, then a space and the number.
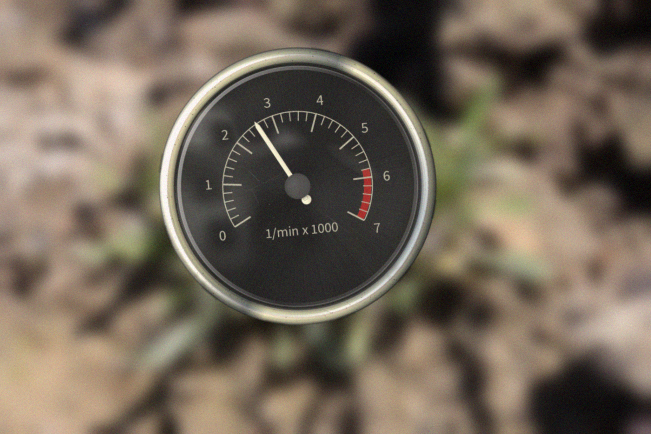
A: rpm 2600
